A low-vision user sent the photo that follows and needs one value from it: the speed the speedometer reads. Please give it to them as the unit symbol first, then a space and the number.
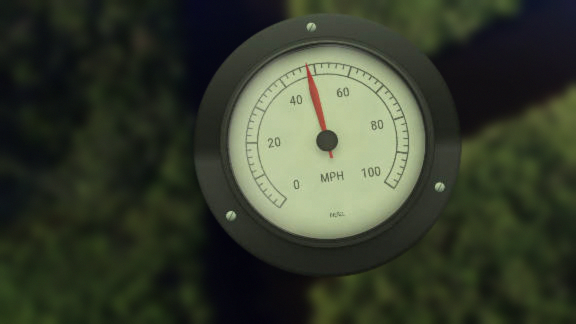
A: mph 48
